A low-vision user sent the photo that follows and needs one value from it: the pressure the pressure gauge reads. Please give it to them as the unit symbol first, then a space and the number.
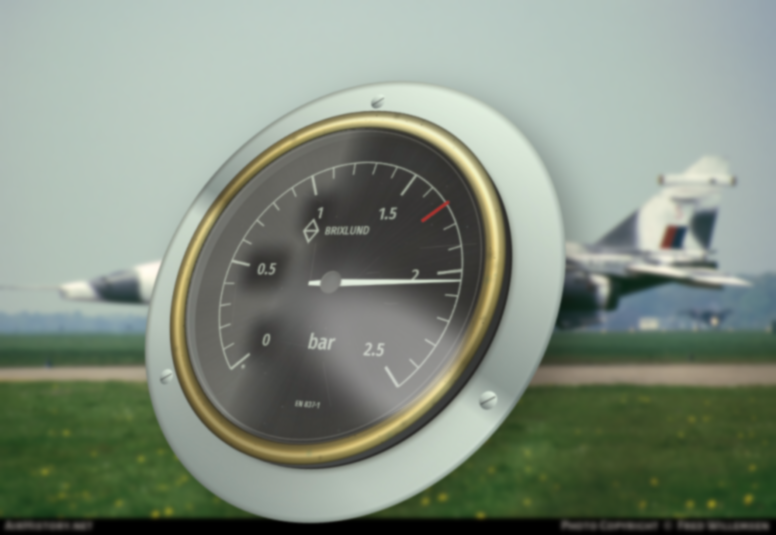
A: bar 2.05
